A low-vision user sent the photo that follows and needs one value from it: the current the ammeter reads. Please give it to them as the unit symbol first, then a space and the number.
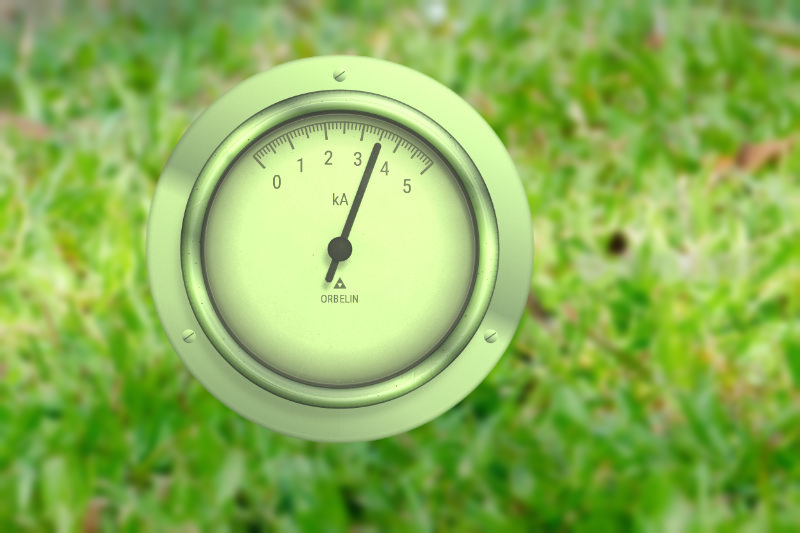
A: kA 3.5
